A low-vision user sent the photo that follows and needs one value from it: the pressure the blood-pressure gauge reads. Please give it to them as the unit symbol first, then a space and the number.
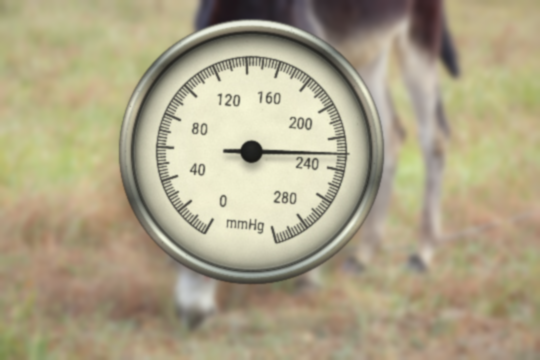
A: mmHg 230
